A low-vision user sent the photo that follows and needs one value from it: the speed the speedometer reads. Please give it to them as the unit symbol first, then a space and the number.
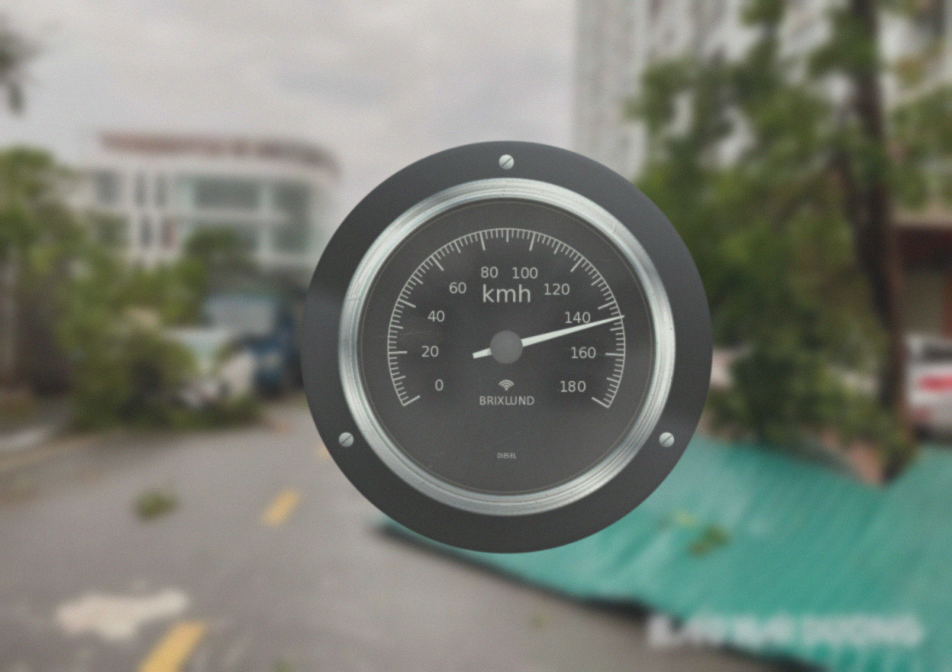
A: km/h 146
